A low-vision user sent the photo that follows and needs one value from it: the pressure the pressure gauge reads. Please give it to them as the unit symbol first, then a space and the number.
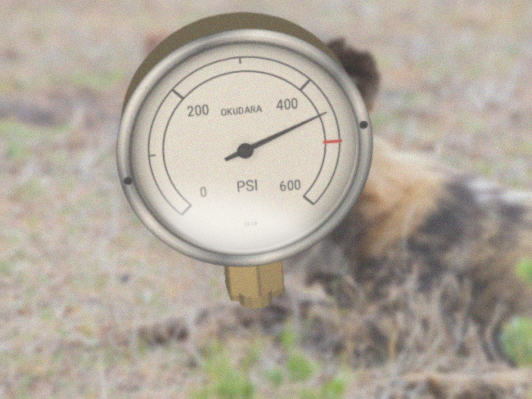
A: psi 450
